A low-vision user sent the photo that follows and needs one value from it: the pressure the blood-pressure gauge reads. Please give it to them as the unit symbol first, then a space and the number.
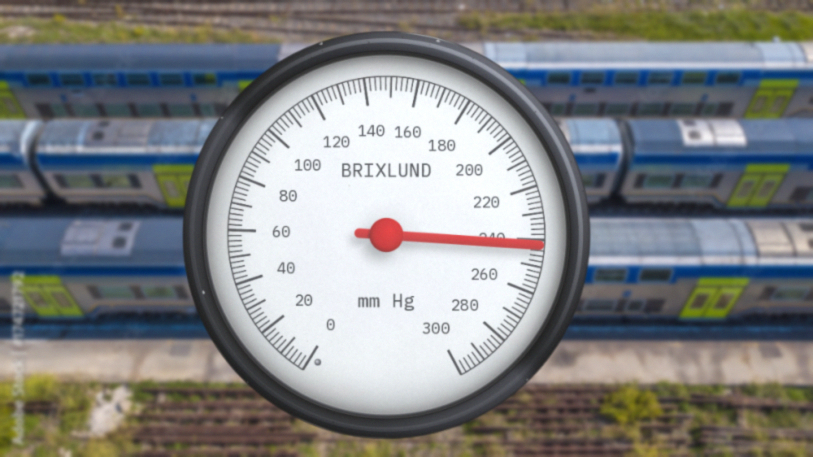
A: mmHg 242
